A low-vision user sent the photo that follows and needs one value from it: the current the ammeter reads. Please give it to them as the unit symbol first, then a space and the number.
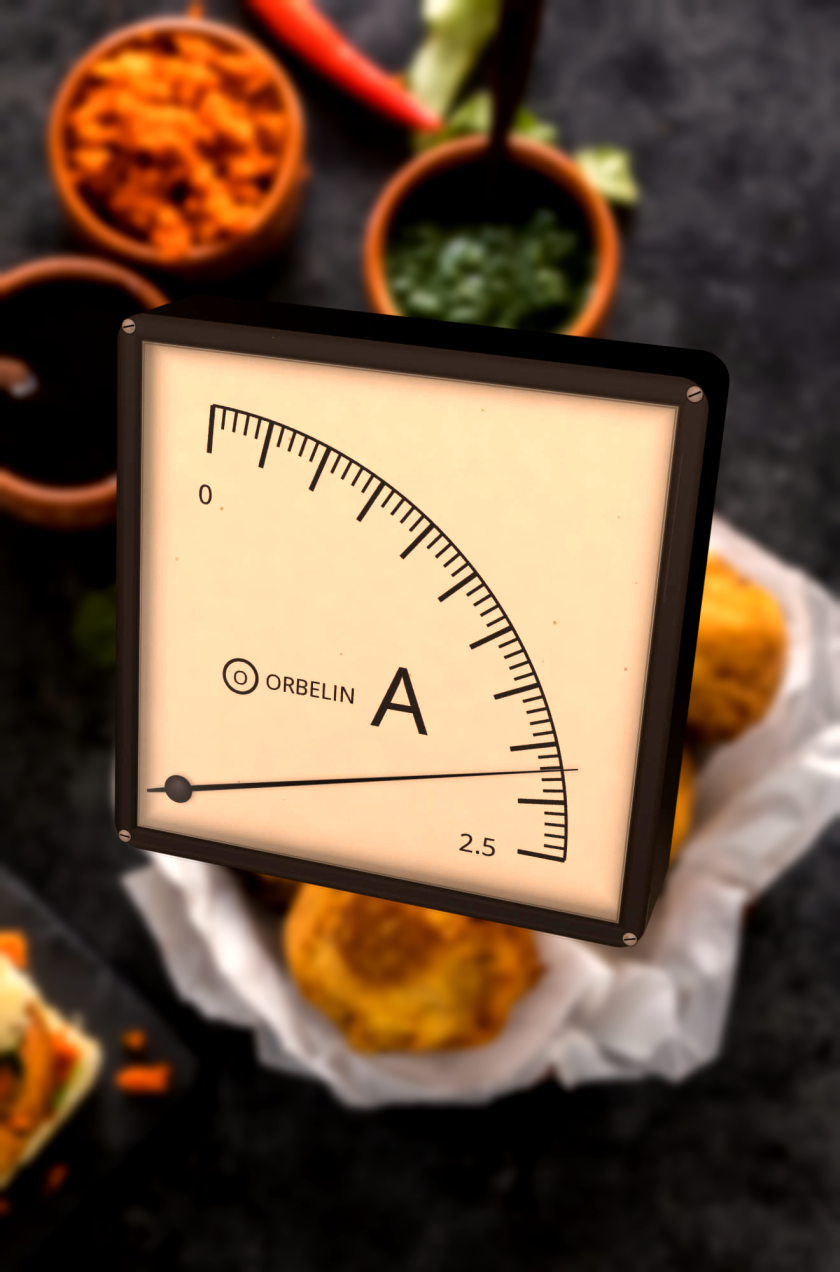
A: A 2.1
